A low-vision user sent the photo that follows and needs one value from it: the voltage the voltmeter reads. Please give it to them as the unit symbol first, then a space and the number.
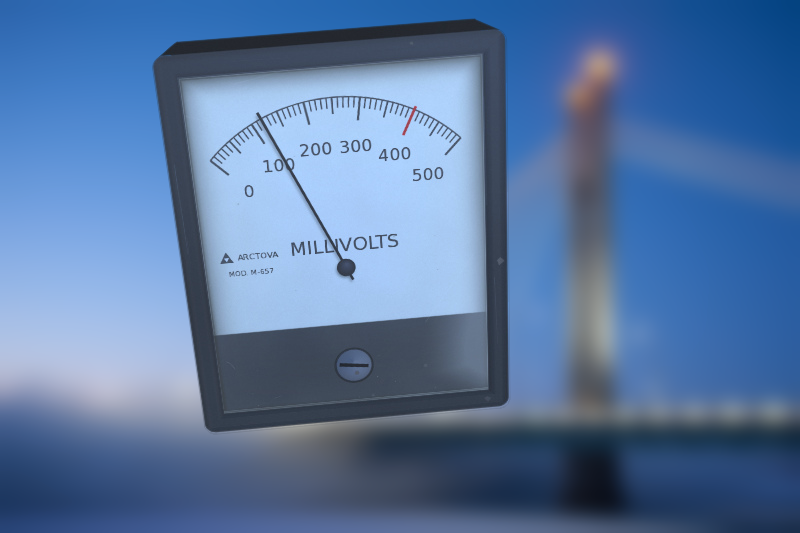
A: mV 120
